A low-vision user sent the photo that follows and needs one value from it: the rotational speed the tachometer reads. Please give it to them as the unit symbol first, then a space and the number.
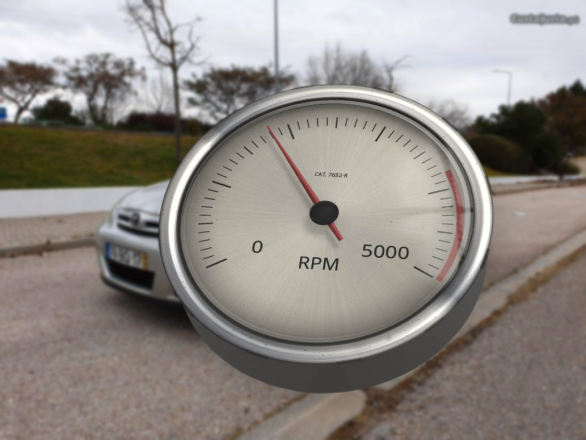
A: rpm 1800
